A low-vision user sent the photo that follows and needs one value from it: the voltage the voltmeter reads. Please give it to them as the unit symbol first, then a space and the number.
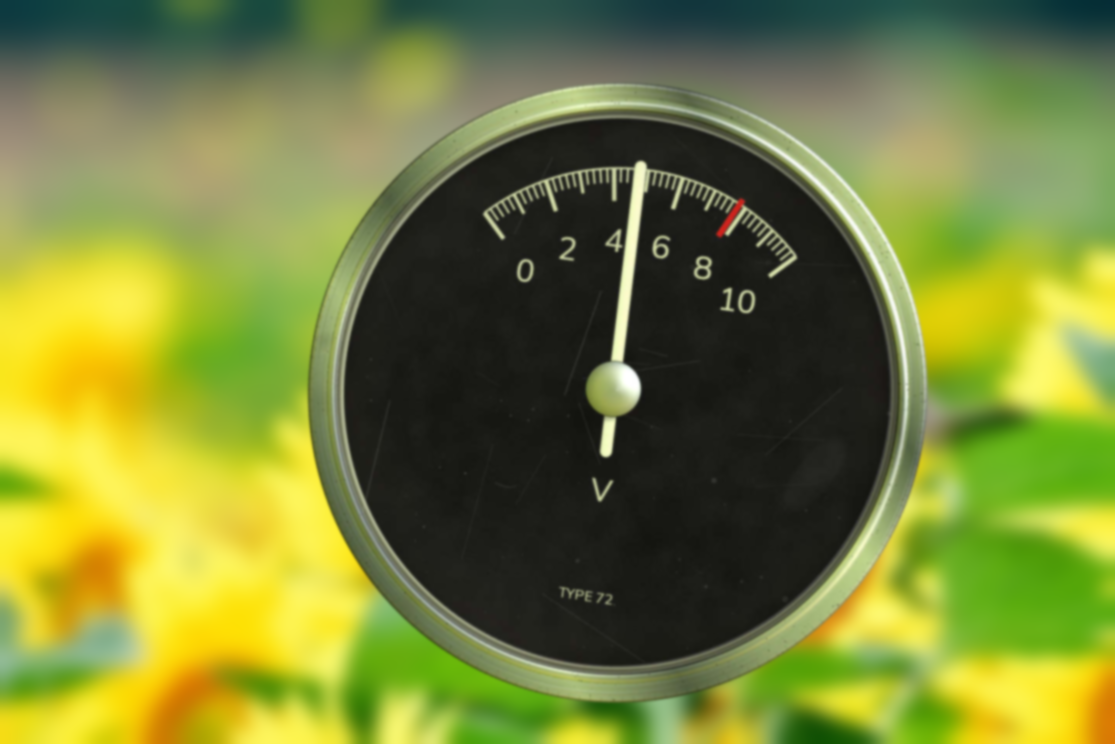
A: V 4.8
